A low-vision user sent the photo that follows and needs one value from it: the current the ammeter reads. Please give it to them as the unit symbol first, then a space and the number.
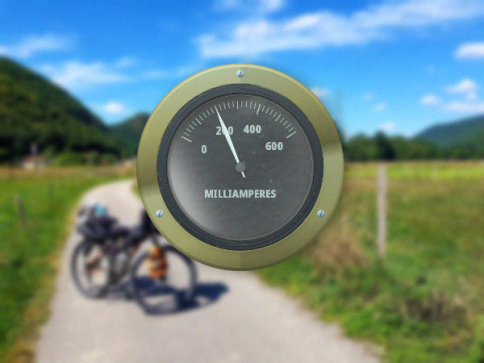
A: mA 200
